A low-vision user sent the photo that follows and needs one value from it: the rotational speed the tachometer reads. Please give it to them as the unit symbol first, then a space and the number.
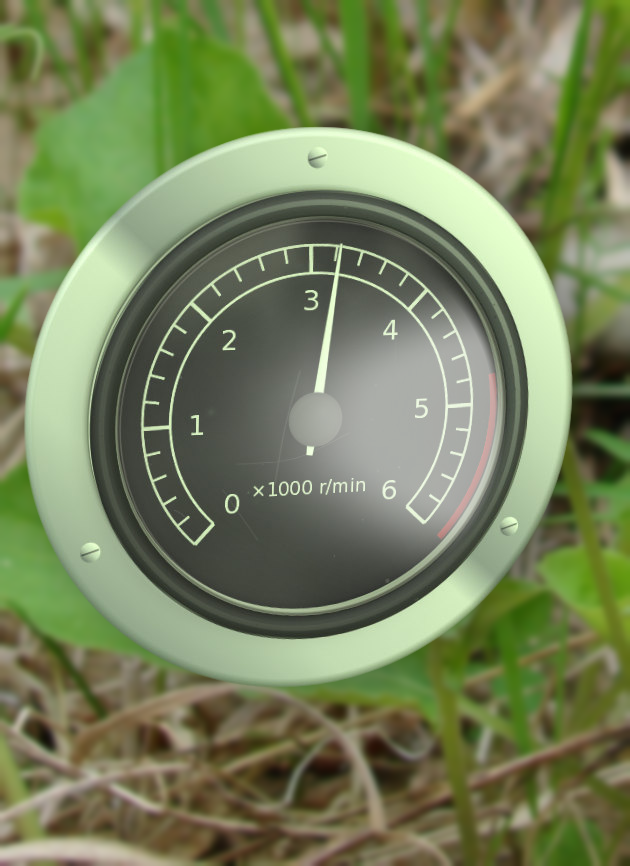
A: rpm 3200
